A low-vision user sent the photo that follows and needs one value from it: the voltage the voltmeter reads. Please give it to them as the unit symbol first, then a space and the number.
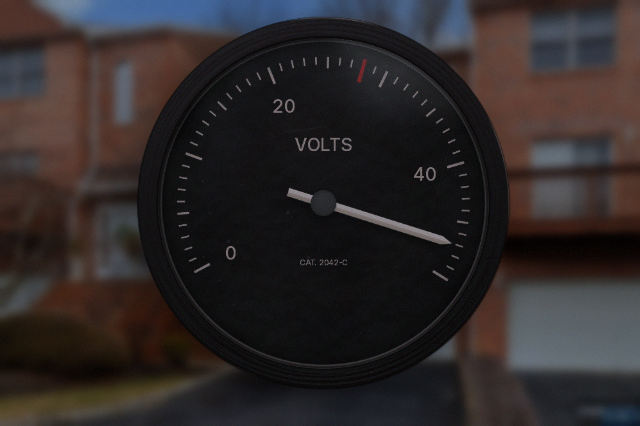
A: V 47
